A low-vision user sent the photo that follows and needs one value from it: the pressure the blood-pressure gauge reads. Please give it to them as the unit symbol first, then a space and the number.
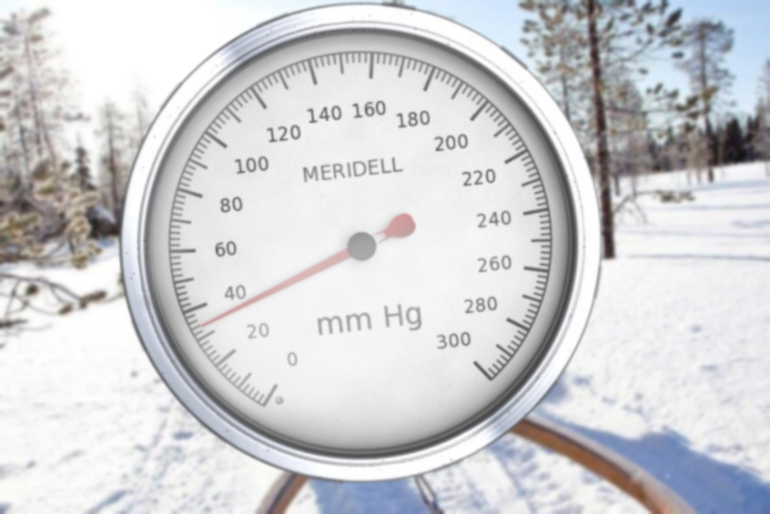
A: mmHg 34
